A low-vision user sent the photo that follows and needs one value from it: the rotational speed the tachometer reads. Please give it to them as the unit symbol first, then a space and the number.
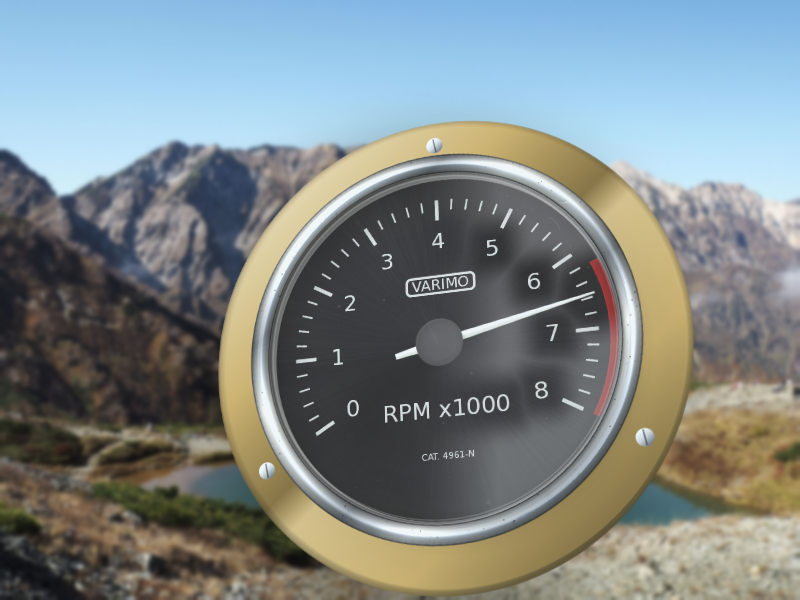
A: rpm 6600
